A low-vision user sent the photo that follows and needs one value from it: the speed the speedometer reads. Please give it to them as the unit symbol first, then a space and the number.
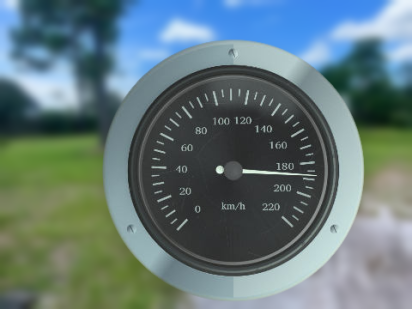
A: km/h 187.5
